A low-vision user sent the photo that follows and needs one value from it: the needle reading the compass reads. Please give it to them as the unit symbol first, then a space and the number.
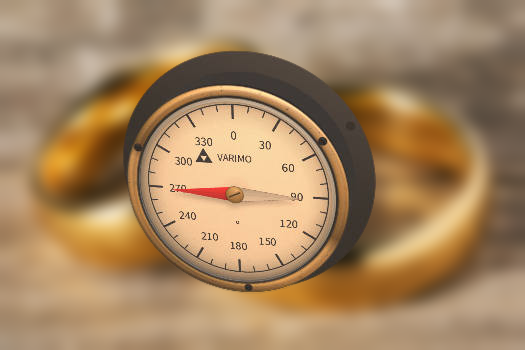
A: ° 270
